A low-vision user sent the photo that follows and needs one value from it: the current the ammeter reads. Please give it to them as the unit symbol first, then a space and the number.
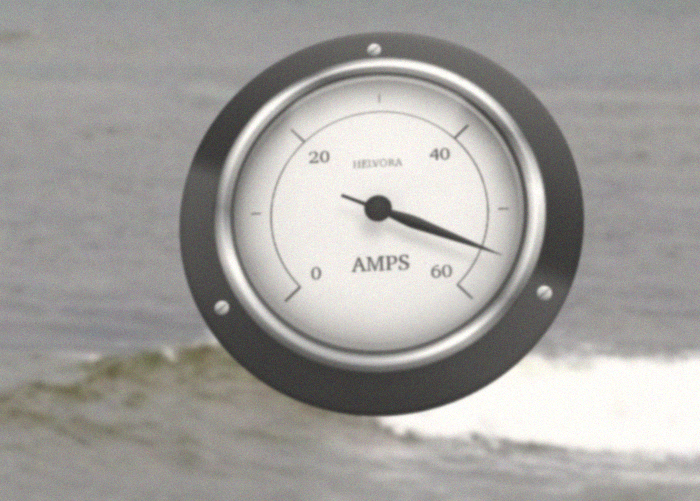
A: A 55
